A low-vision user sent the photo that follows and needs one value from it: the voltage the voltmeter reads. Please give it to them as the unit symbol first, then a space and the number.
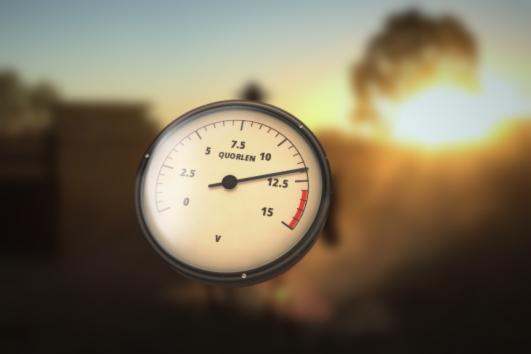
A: V 12
